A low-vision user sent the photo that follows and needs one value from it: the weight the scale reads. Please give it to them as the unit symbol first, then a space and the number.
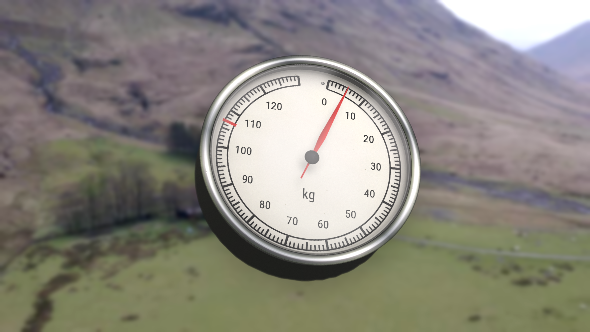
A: kg 5
